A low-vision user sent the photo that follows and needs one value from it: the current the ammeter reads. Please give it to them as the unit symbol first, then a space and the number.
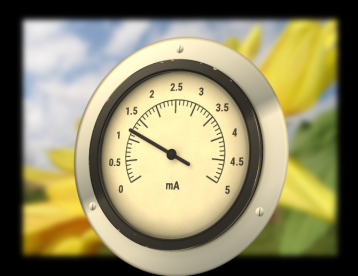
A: mA 1.2
